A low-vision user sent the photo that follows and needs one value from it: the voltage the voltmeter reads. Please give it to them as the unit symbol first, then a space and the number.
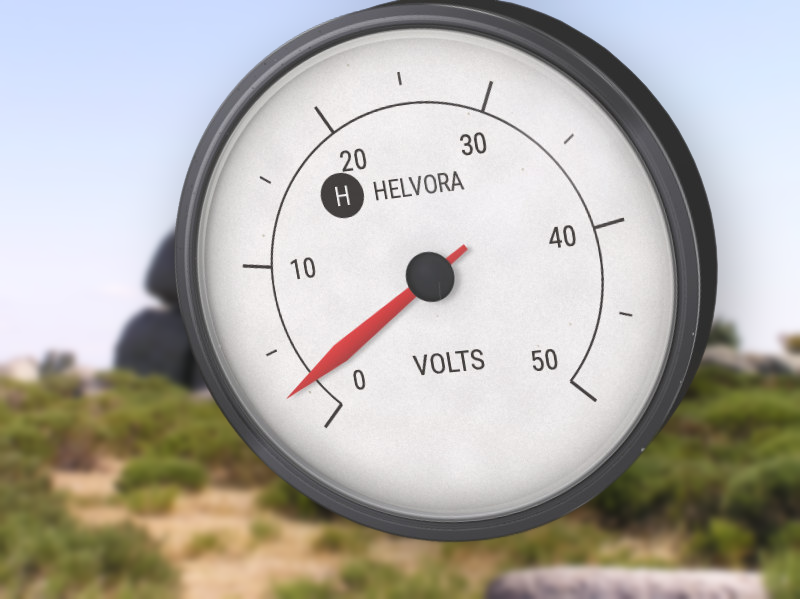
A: V 2.5
